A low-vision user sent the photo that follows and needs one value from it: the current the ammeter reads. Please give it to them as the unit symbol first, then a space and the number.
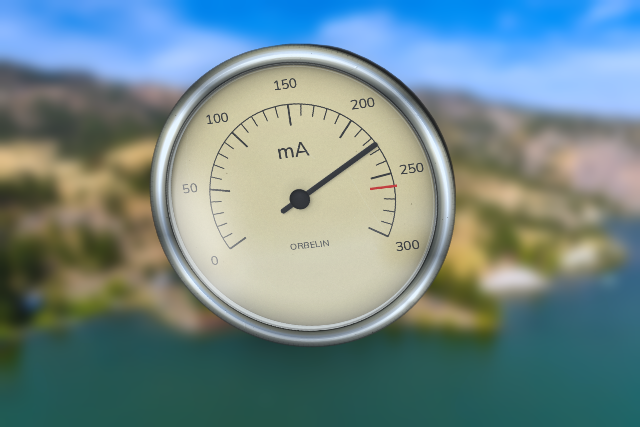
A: mA 225
